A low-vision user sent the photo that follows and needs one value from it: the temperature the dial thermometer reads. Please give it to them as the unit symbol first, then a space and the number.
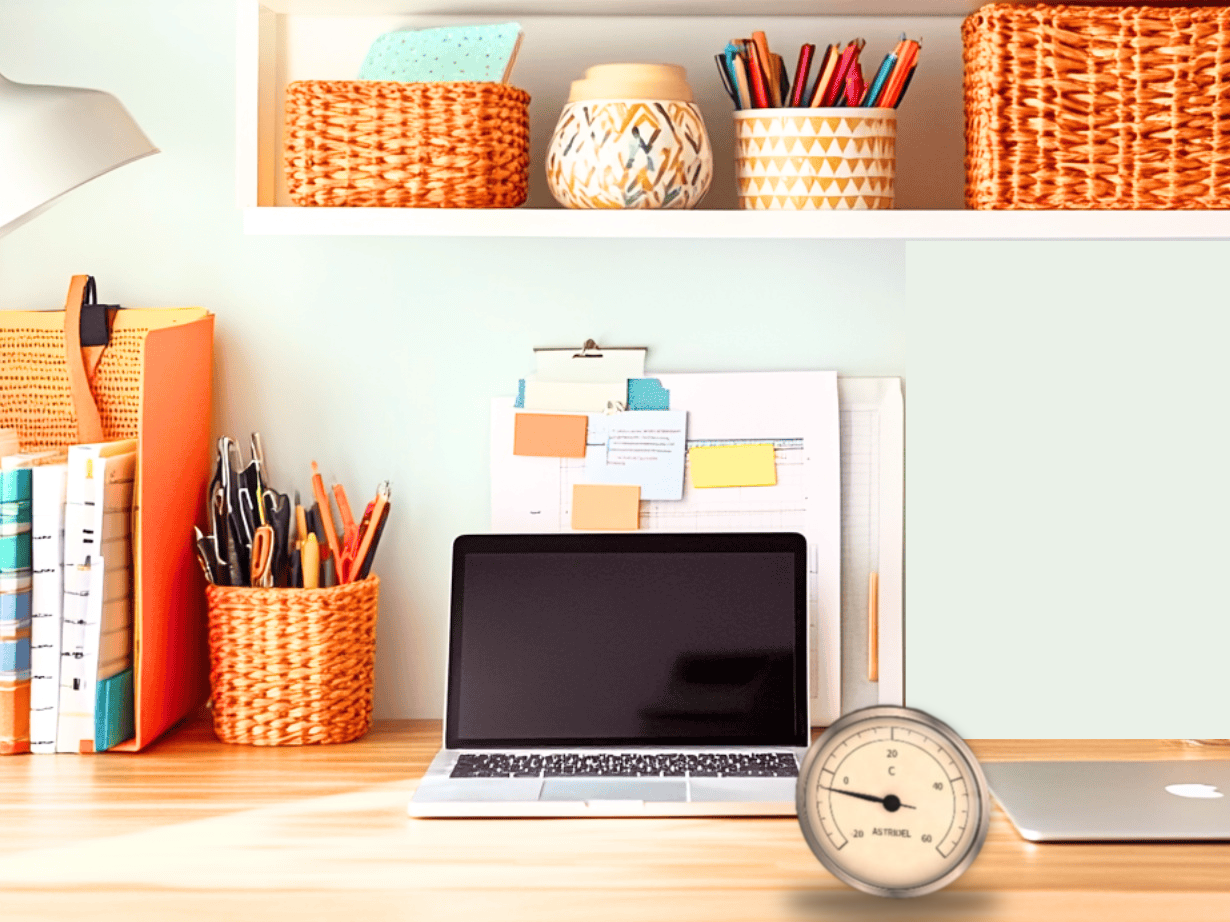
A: °C -4
